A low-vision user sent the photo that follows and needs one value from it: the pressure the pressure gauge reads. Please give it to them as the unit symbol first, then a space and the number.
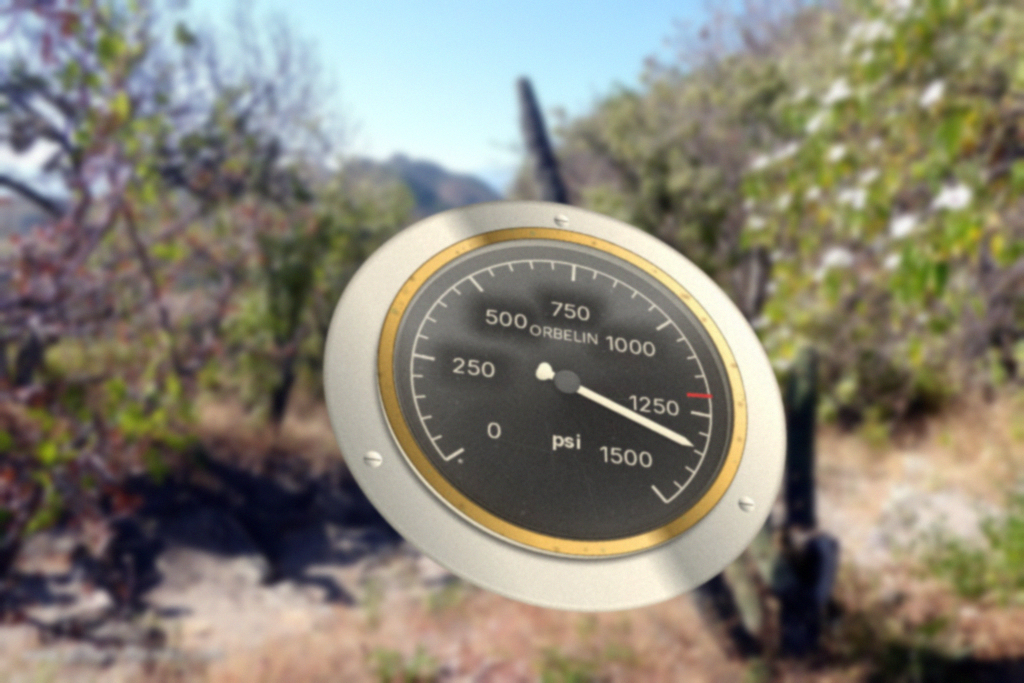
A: psi 1350
